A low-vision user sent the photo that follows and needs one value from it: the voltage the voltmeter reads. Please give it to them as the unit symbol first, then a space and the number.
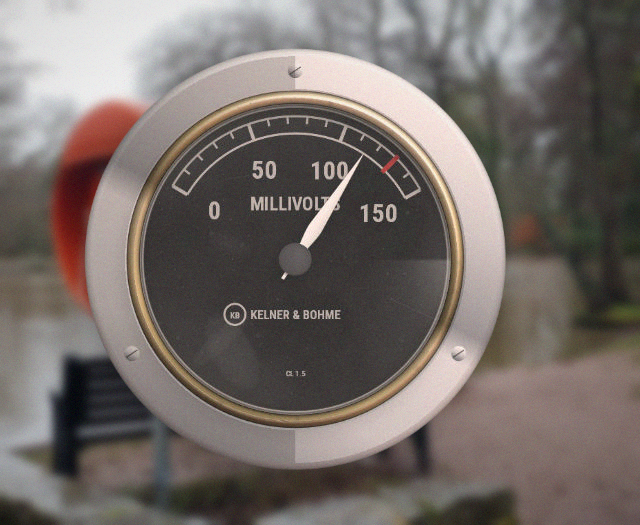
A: mV 115
